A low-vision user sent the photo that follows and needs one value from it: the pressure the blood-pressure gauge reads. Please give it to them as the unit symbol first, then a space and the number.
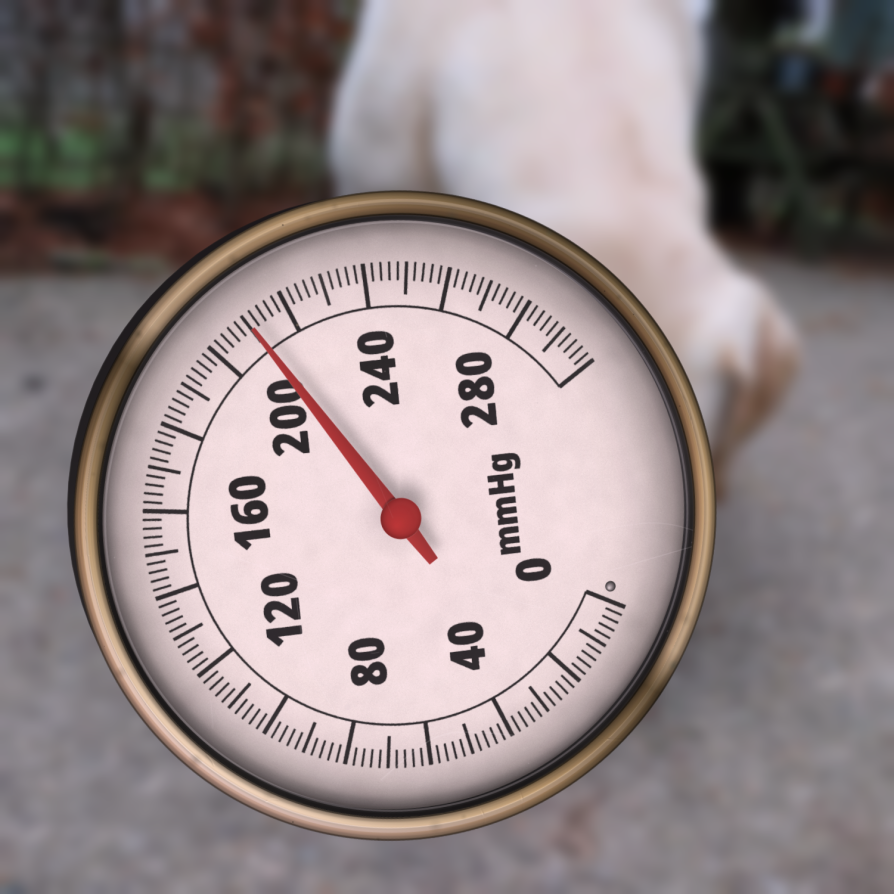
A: mmHg 210
